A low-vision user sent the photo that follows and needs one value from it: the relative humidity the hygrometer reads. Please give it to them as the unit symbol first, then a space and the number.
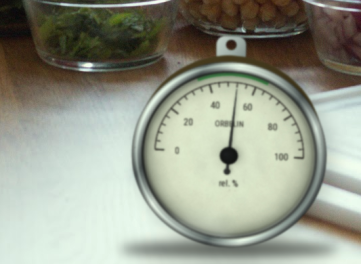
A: % 52
